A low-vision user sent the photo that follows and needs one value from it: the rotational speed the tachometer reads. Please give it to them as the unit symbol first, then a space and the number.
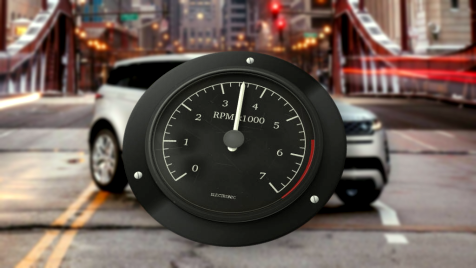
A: rpm 3500
